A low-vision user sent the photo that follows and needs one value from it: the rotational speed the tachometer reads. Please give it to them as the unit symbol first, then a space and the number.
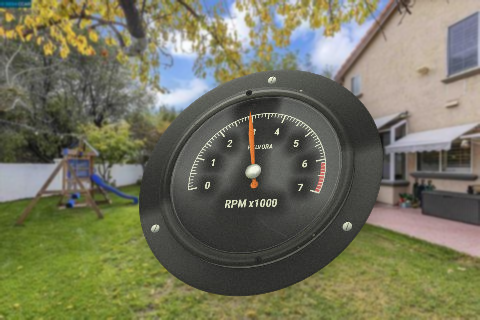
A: rpm 3000
